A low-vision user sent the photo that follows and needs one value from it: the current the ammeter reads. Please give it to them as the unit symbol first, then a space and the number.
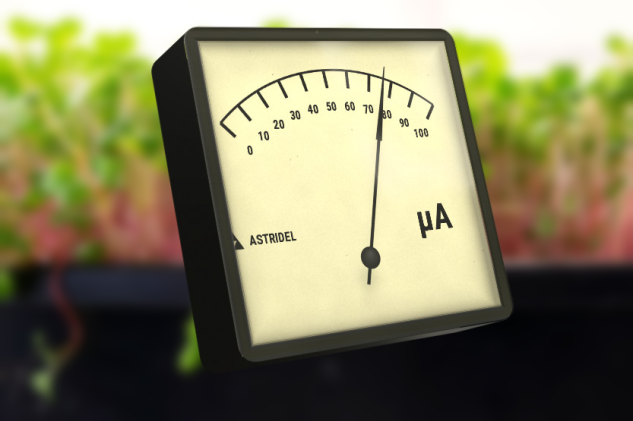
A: µA 75
